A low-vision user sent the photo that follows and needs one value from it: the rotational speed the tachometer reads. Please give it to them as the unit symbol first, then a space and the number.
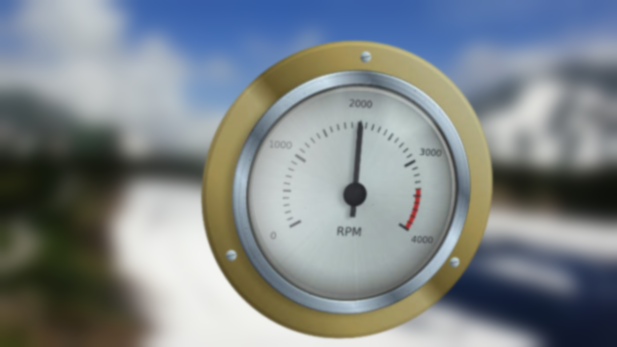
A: rpm 2000
